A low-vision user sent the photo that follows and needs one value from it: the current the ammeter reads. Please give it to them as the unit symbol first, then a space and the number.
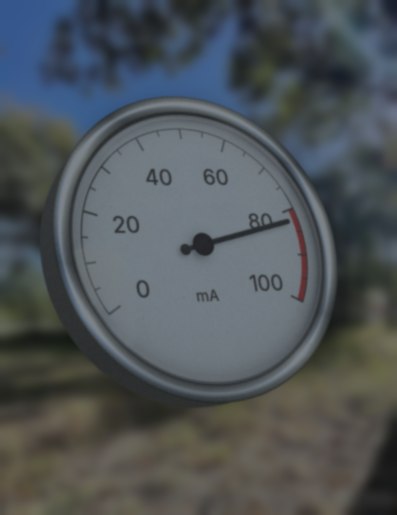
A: mA 82.5
